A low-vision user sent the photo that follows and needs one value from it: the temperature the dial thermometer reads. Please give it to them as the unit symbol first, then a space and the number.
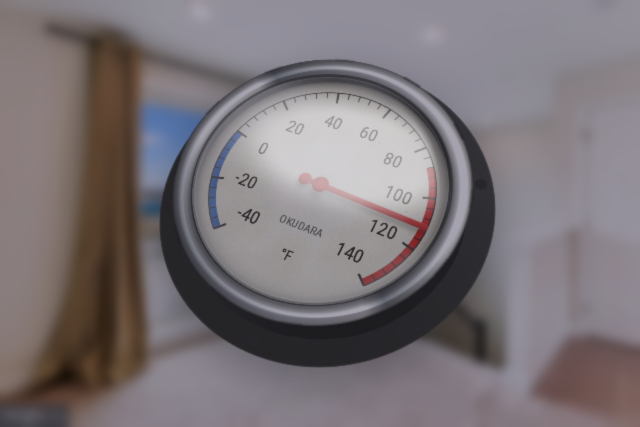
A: °F 112
